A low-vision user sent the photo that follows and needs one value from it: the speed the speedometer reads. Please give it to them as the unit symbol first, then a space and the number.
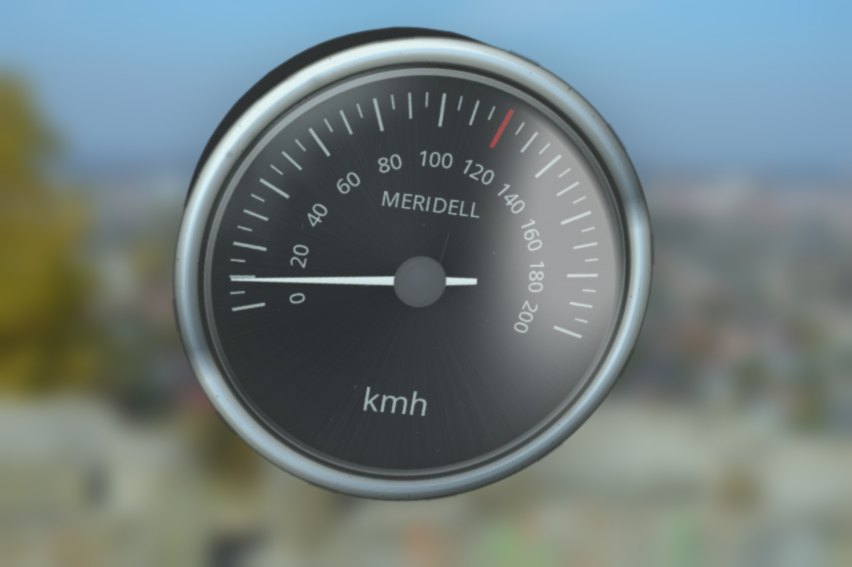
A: km/h 10
